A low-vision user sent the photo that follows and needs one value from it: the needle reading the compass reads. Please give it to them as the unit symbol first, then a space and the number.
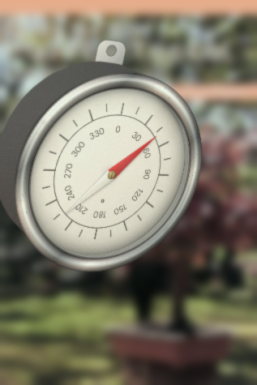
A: ° 45
